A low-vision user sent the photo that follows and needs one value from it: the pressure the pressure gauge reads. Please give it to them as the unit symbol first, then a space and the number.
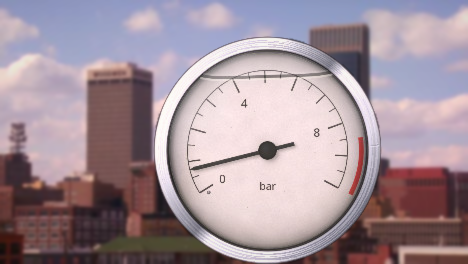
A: bar 0.75
